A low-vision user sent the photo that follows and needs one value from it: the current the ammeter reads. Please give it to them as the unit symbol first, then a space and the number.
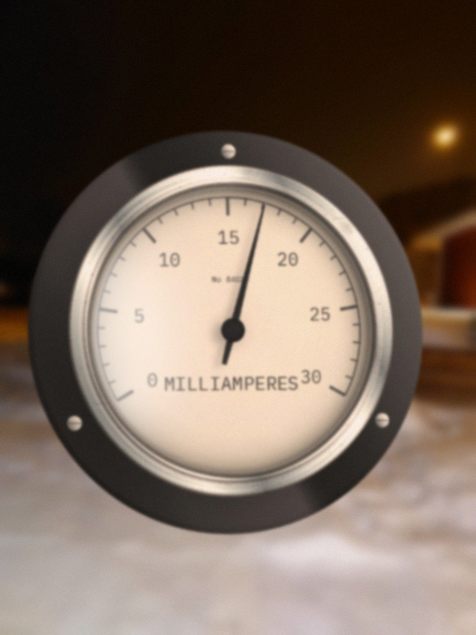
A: mA 17
